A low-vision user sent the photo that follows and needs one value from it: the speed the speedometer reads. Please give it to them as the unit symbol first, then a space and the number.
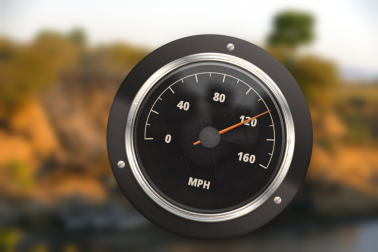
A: mph 120
